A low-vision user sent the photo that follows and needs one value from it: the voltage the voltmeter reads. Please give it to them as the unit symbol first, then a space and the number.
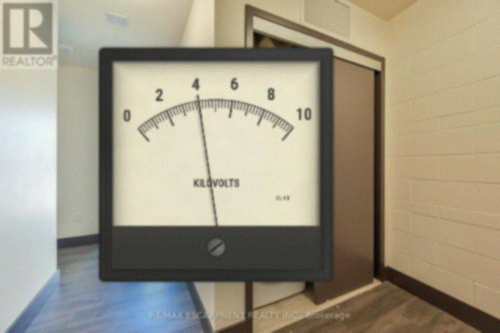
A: kV 4
